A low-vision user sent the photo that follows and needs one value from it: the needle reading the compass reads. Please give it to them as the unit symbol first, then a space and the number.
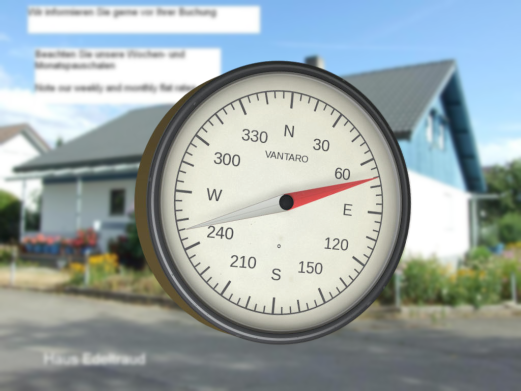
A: ° 70
